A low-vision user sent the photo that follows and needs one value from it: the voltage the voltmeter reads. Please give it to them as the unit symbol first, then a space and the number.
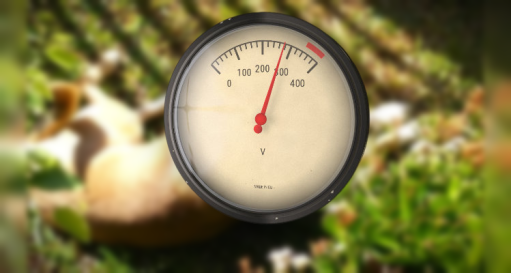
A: V 280
